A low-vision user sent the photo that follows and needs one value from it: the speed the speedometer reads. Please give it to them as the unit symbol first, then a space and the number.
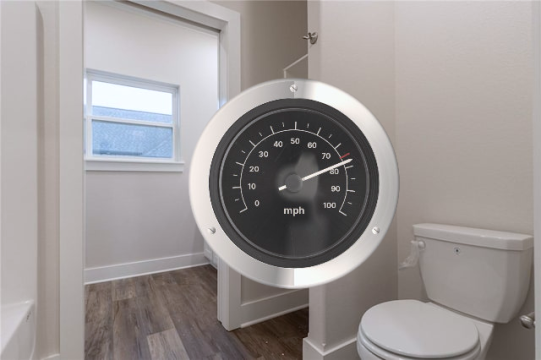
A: mph 77.5
